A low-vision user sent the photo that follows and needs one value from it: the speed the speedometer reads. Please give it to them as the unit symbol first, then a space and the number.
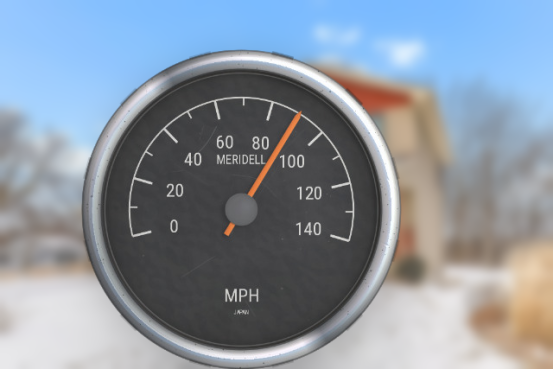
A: mph 90
